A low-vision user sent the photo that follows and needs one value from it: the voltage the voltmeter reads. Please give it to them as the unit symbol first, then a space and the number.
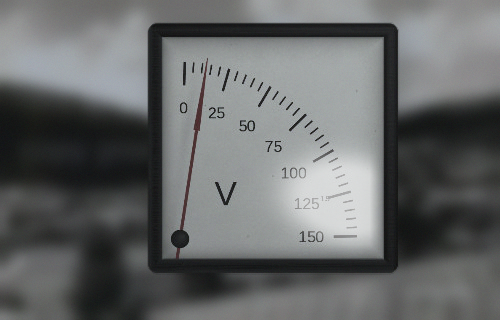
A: V 12.5
